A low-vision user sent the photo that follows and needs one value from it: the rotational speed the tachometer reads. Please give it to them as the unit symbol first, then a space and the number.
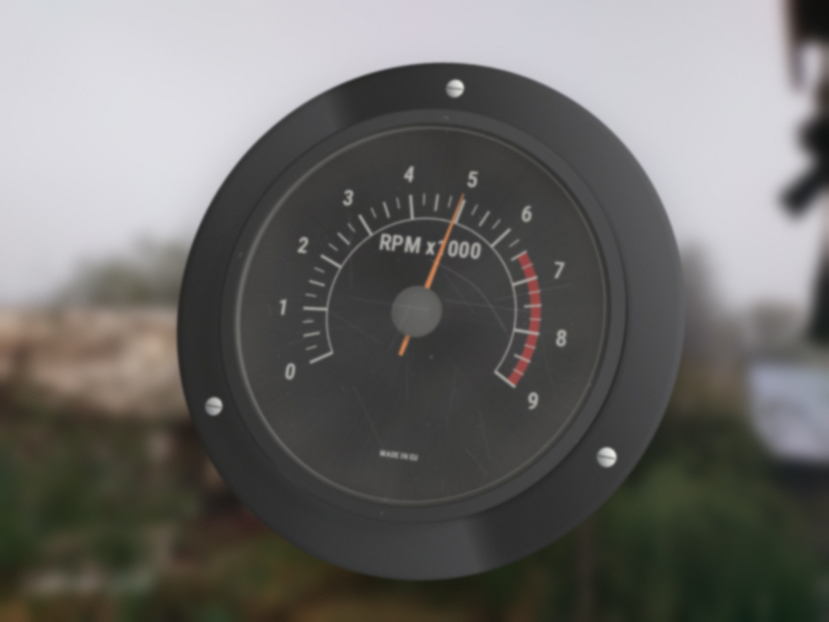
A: rpm 5000
